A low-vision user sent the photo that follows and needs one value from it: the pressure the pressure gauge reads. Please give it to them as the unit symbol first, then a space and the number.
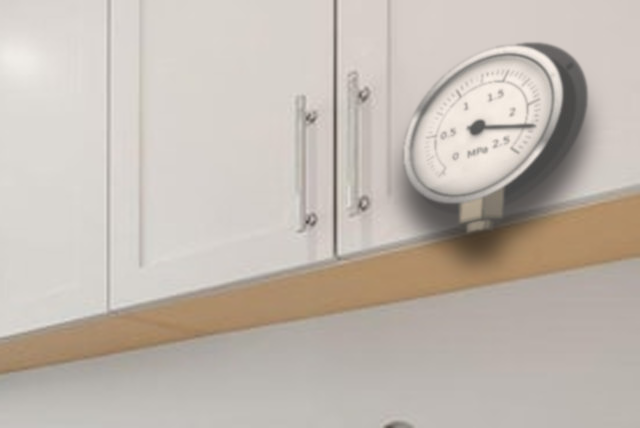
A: MPa 2.25
